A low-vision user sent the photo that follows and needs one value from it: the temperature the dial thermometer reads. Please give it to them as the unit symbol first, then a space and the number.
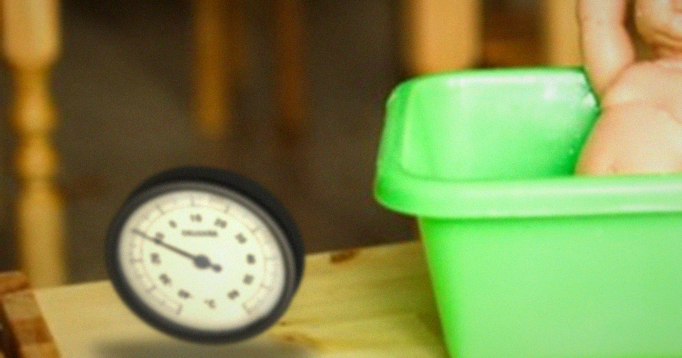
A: °C -10
